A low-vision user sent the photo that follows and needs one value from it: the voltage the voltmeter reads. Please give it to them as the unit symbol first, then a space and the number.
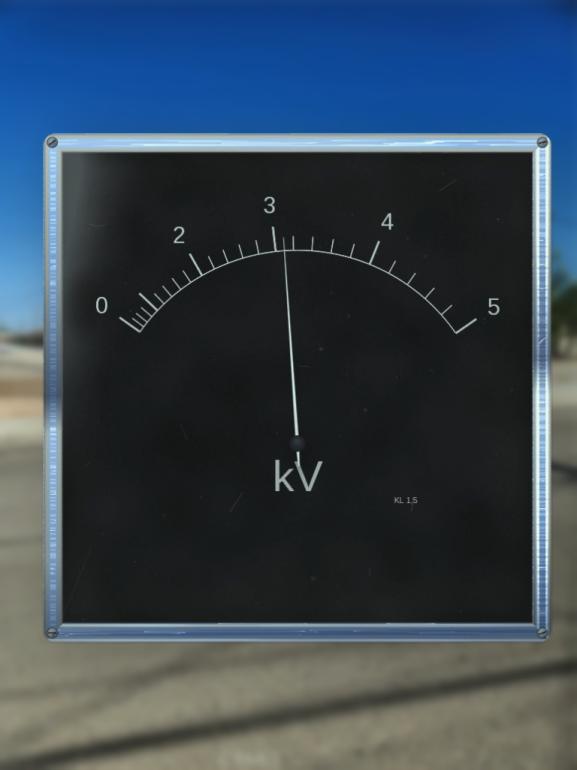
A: kV 3.1
